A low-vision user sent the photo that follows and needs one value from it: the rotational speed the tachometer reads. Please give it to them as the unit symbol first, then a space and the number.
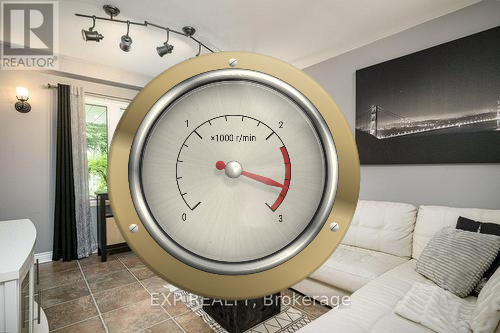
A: rpm 2700
